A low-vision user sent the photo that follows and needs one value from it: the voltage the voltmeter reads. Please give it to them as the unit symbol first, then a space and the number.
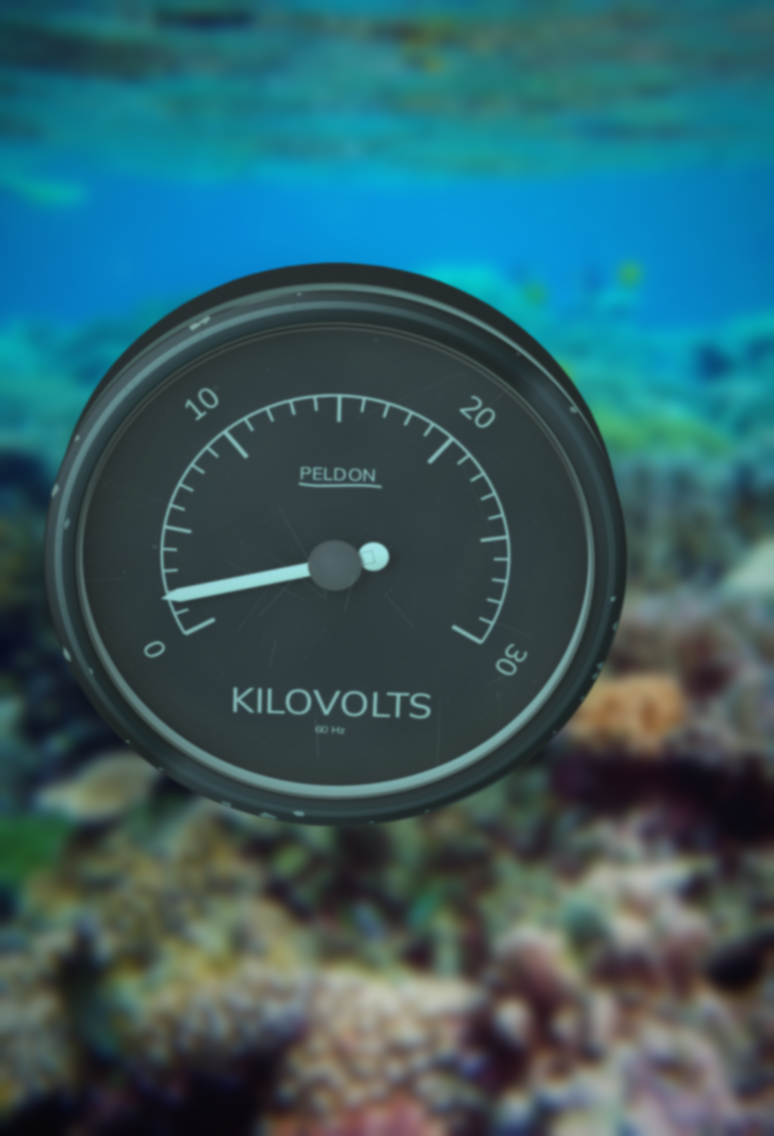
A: kV 2
